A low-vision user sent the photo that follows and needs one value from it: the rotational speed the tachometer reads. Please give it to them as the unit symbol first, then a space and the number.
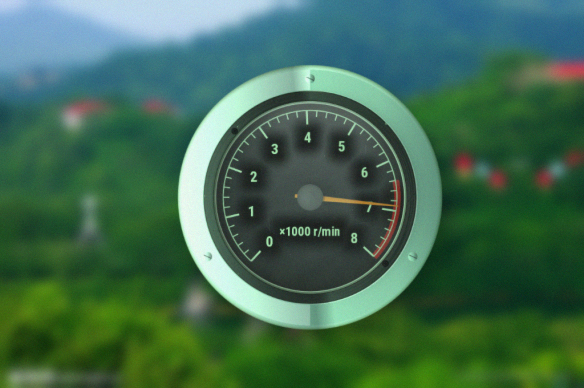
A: rpm 6900
